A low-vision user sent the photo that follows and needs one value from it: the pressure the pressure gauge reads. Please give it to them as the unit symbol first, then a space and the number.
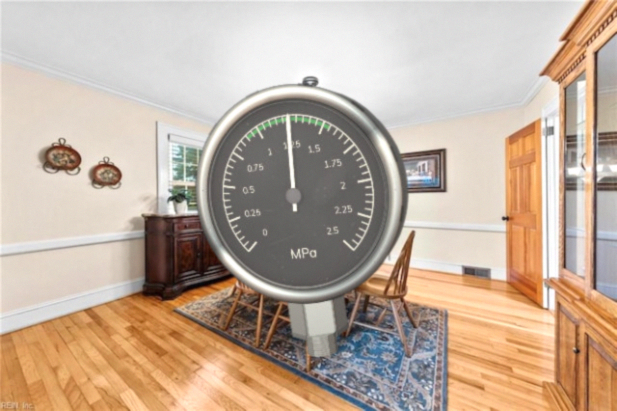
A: MPa 1.25
